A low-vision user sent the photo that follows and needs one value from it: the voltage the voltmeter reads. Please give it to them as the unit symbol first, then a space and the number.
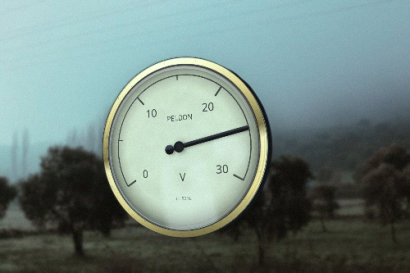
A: V 25
